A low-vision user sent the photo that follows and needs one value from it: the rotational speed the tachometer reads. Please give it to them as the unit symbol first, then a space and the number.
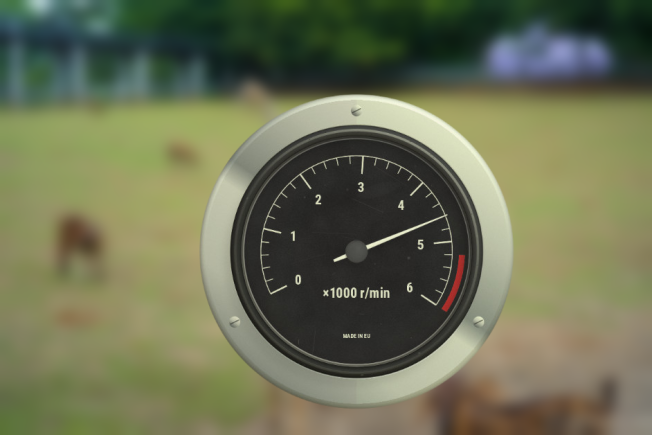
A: rpm 4600
